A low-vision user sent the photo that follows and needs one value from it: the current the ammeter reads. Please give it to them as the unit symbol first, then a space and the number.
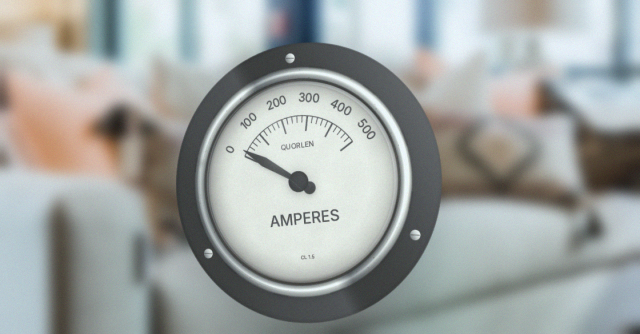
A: A 20
